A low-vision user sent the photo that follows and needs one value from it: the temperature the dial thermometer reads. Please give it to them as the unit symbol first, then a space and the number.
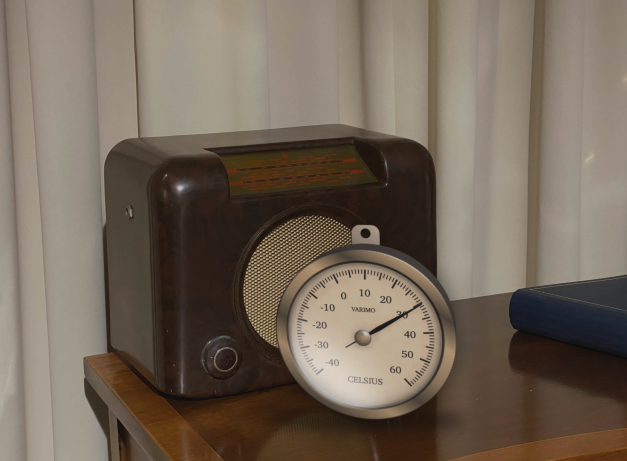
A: °C 30
